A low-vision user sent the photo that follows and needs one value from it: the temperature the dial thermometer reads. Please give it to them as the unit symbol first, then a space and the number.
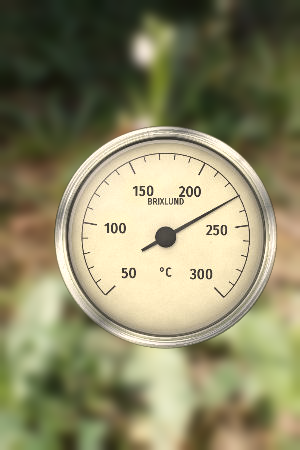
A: °C 230
